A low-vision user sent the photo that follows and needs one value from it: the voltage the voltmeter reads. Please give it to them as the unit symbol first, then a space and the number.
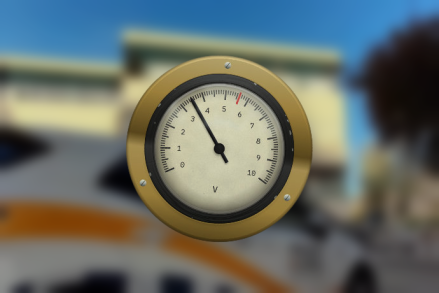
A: V 3.5
